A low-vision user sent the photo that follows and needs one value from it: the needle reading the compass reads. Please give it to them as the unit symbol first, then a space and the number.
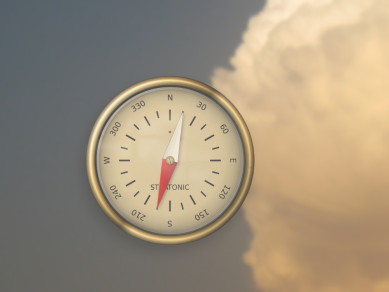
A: ° 195
